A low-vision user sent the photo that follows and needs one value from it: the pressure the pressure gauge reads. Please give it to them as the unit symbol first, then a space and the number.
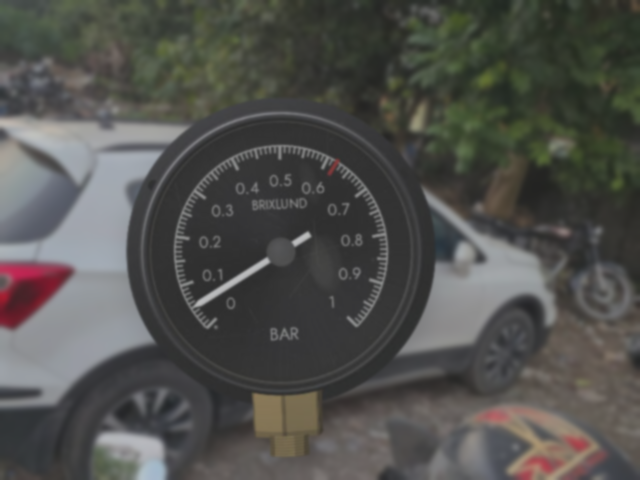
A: bar 0.05
